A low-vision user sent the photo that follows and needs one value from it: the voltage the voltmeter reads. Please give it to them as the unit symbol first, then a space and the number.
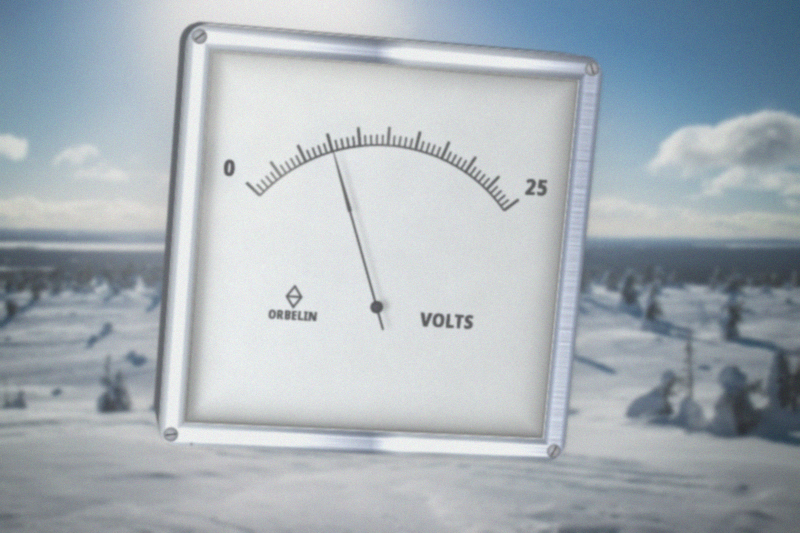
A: V 7.5
